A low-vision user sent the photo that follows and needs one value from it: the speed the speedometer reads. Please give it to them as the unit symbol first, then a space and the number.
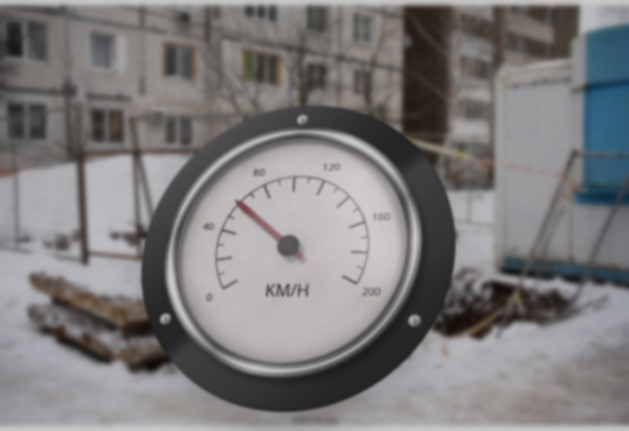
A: km/h 60
